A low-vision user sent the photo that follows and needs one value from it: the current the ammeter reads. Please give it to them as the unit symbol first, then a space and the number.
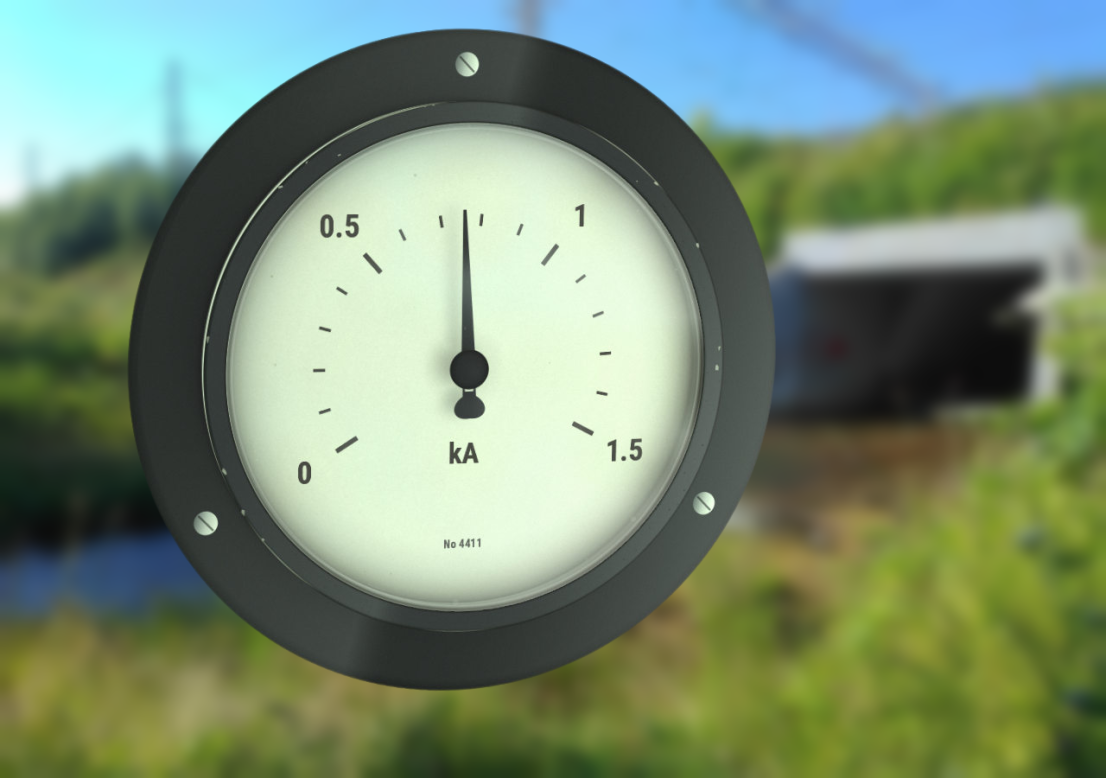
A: kA 0.75
